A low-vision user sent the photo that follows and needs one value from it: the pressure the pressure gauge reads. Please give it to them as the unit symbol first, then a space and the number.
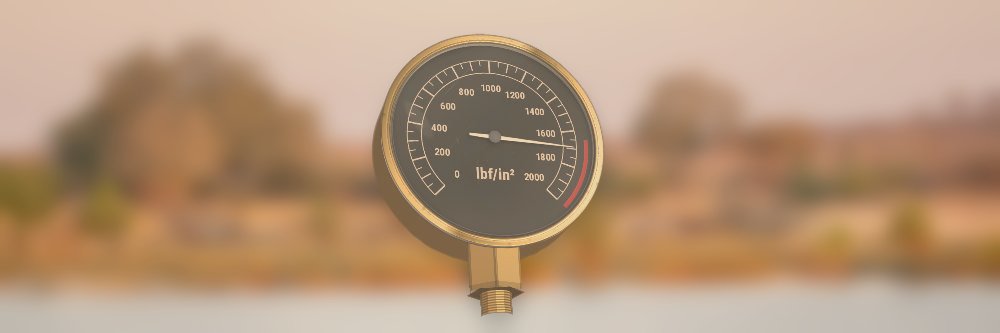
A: psi 1700
